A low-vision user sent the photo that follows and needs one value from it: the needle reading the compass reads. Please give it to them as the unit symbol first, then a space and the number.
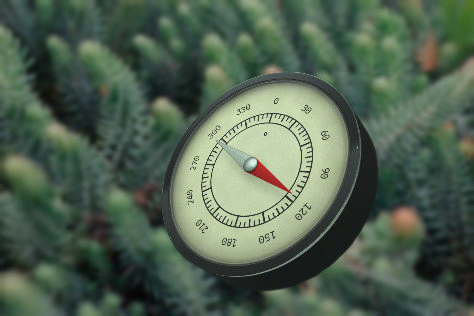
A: ° 115
